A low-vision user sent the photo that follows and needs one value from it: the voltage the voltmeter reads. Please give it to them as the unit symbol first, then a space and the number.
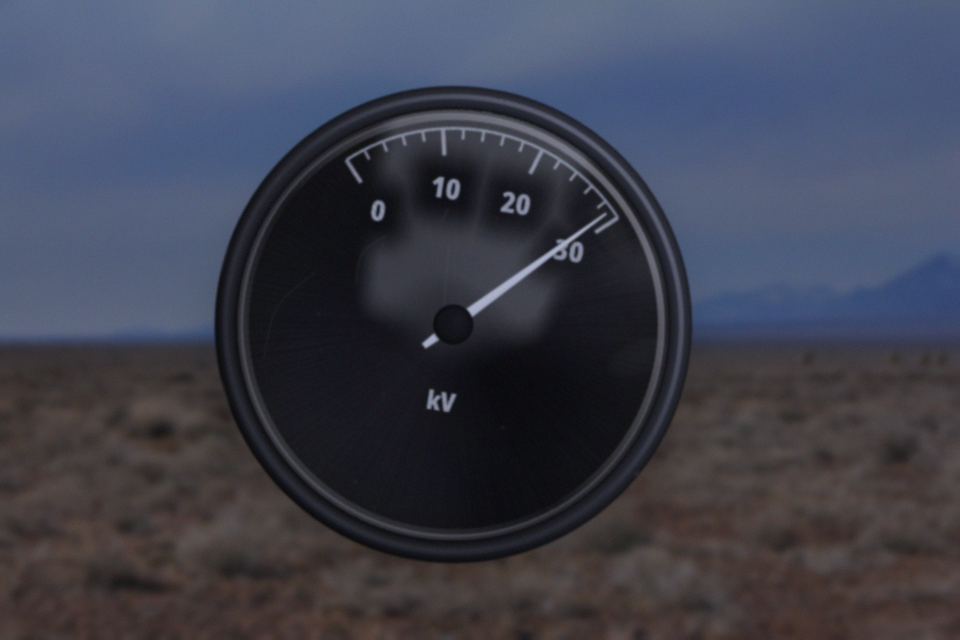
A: kV 29
